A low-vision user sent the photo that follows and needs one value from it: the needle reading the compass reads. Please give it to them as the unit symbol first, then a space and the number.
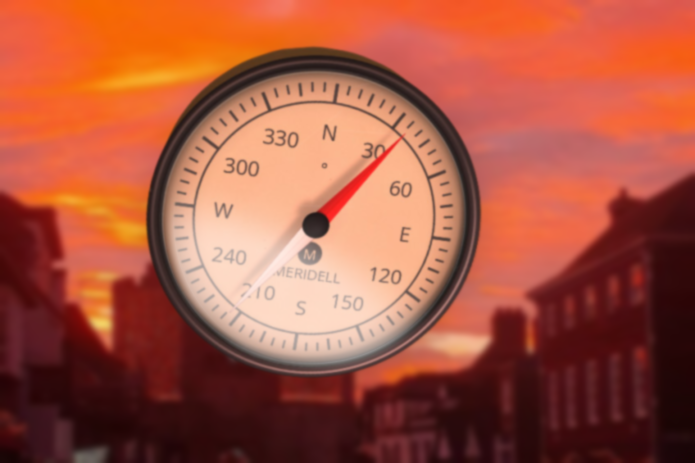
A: ° 35
